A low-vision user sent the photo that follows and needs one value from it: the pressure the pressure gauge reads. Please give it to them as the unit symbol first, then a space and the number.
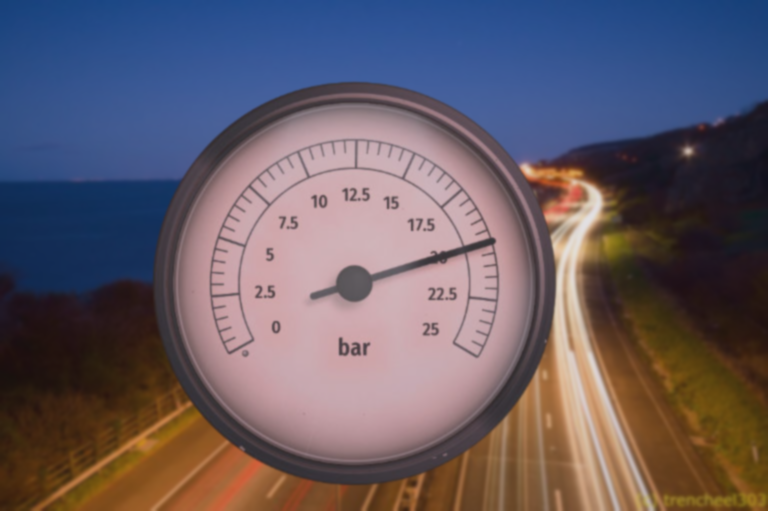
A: bar 20
